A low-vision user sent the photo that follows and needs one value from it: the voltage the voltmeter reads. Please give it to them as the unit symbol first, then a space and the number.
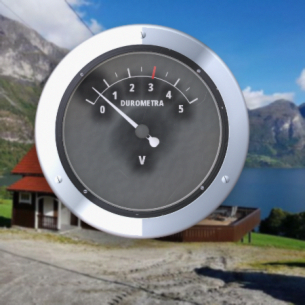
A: V 0.5
